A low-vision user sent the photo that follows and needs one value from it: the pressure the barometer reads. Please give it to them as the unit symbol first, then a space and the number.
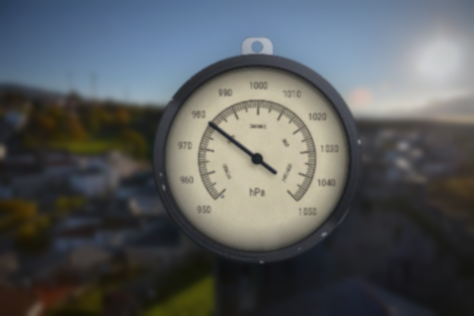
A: hPa 980
